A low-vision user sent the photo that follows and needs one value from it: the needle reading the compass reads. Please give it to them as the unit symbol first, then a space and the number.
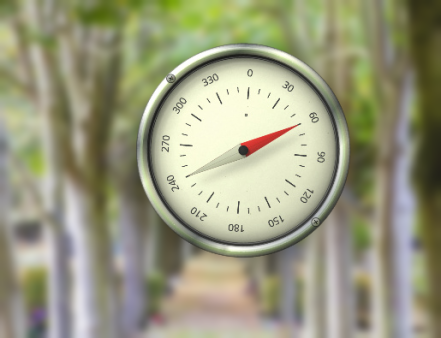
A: ° 60
